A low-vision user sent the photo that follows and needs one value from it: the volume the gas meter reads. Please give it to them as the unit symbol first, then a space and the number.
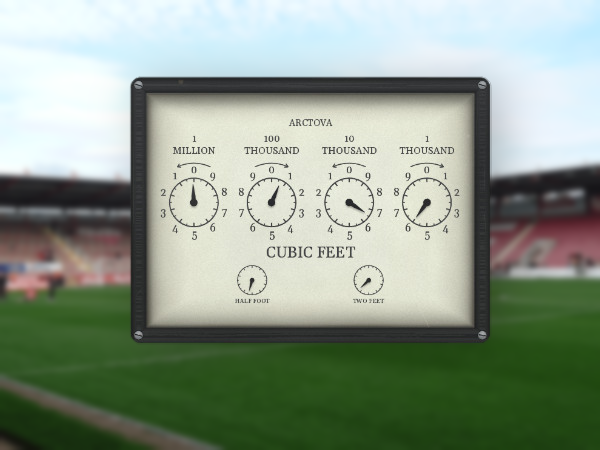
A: ft³ 6600
